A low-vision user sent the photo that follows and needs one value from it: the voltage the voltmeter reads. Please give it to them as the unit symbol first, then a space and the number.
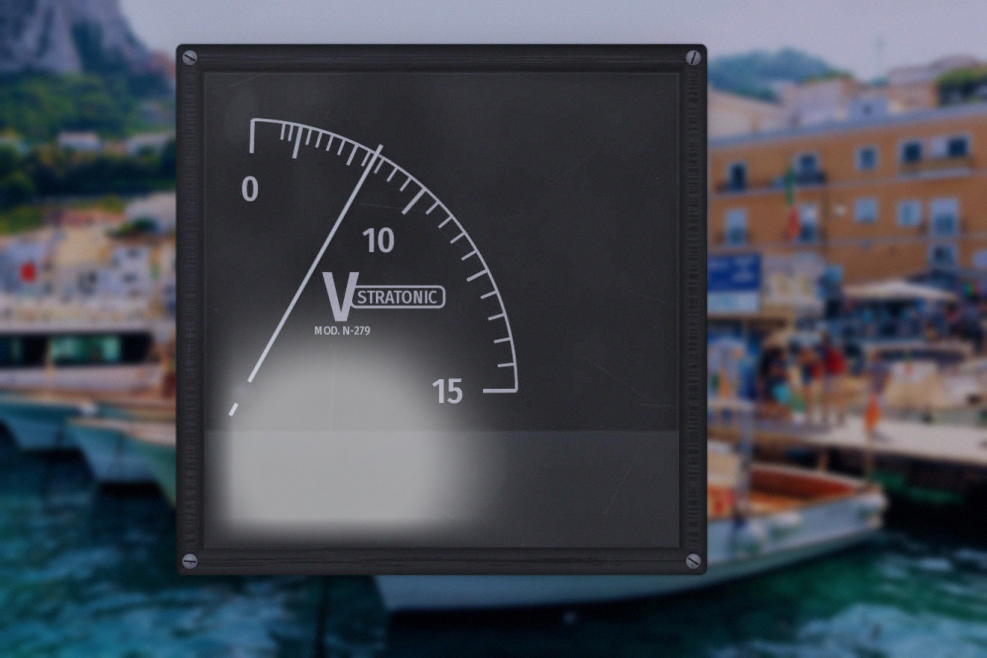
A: V 8.25
